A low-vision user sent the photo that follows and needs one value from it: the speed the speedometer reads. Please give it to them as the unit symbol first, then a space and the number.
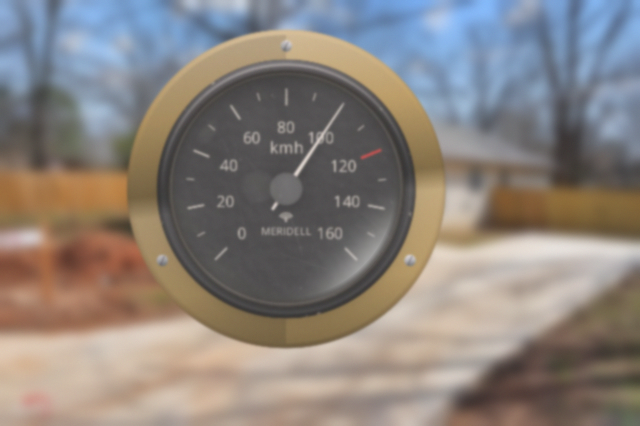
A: km/h 100
